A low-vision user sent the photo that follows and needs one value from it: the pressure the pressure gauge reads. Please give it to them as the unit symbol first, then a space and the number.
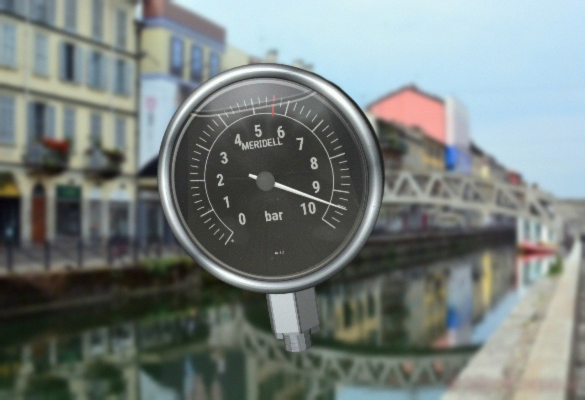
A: bar 9.4
